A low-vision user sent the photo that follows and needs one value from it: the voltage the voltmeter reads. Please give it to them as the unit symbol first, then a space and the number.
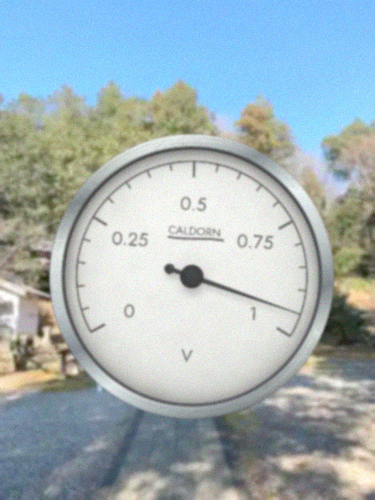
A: V 0.95
